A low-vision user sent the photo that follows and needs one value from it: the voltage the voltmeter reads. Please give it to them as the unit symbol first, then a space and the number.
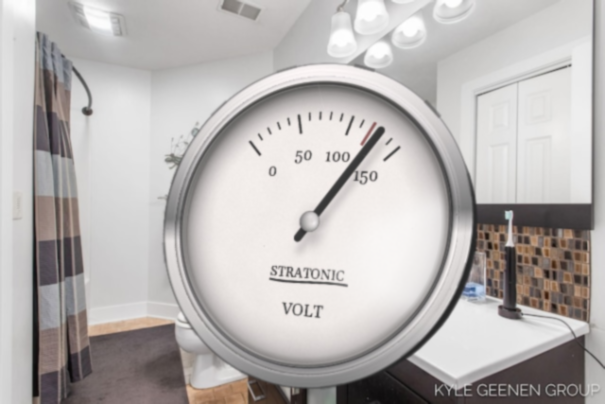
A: V 130
